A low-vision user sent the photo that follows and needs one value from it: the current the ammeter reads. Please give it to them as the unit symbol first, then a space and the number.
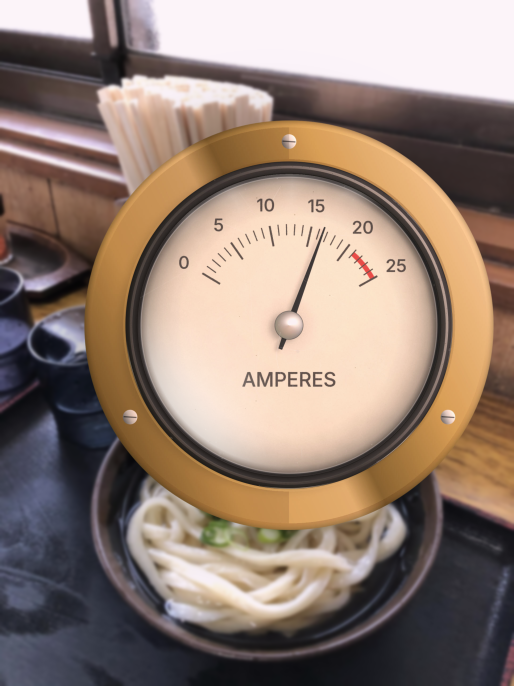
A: A 16.5
